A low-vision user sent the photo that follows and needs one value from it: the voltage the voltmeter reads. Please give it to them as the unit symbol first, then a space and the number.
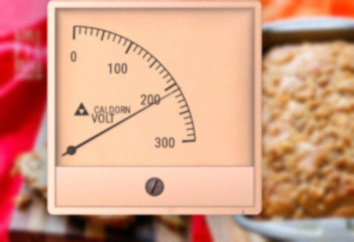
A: V 210
